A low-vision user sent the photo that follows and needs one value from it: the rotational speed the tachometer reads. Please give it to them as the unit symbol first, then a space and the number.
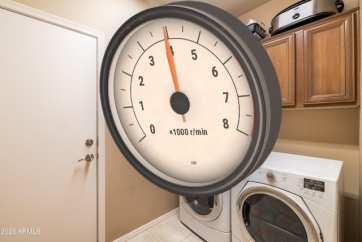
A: rpm 4000
